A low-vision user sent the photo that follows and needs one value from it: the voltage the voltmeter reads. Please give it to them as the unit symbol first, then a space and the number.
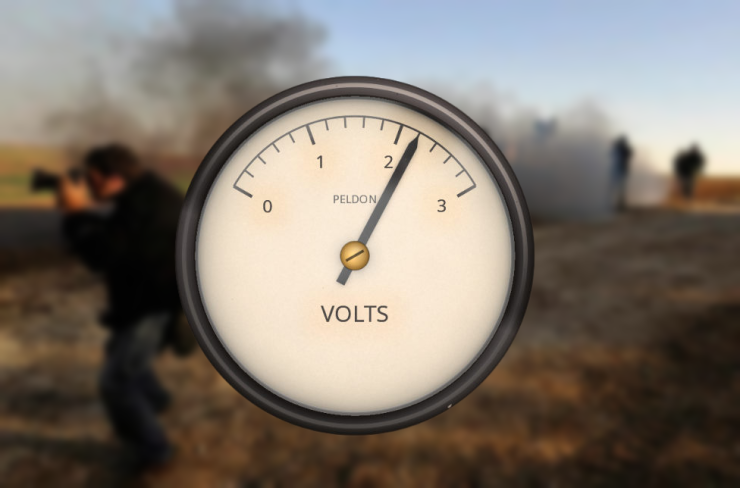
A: V 2.2
